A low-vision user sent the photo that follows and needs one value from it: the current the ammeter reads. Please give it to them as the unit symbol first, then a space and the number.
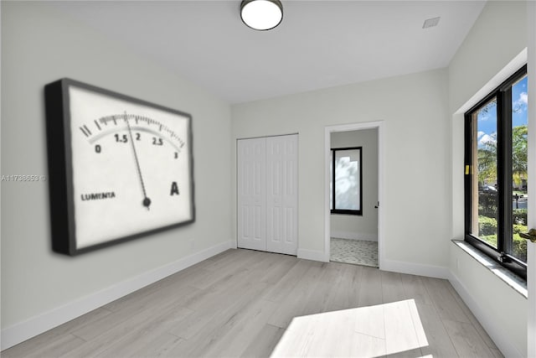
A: A 1.75
